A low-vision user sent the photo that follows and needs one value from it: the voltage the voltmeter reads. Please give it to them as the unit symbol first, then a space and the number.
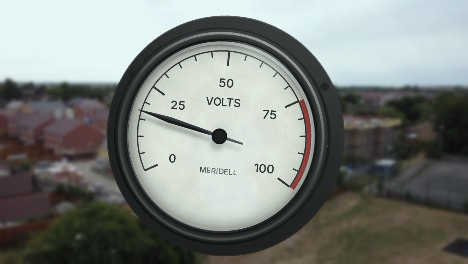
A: V 17.5
